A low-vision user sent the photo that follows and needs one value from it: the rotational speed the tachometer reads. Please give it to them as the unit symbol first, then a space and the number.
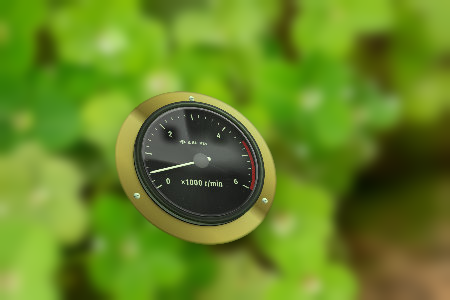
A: rpm 400
